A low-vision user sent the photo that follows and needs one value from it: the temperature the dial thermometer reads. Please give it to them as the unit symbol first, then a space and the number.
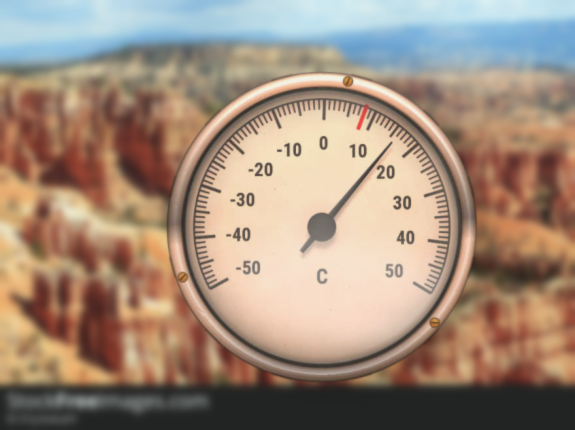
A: °C 16
